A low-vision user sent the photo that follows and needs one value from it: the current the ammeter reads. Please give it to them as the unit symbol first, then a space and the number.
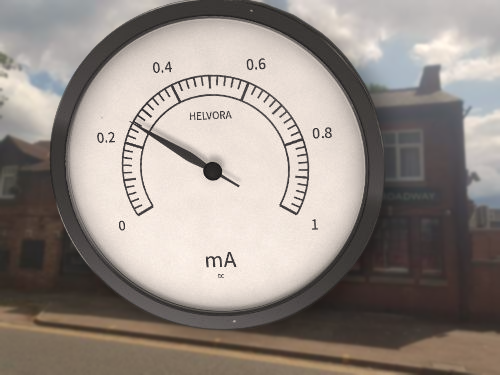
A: mA 0.26
